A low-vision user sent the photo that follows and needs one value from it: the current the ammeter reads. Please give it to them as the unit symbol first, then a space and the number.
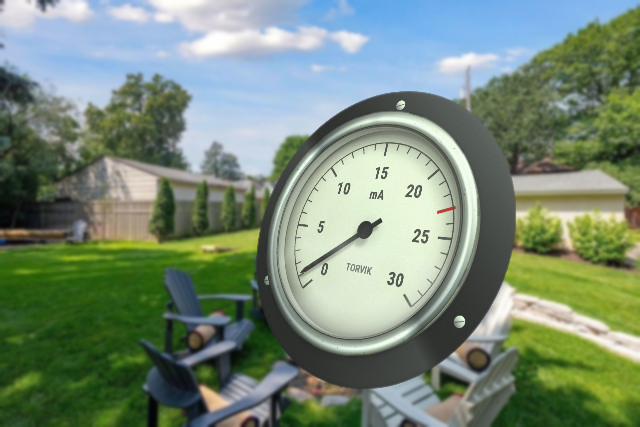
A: mA 1
